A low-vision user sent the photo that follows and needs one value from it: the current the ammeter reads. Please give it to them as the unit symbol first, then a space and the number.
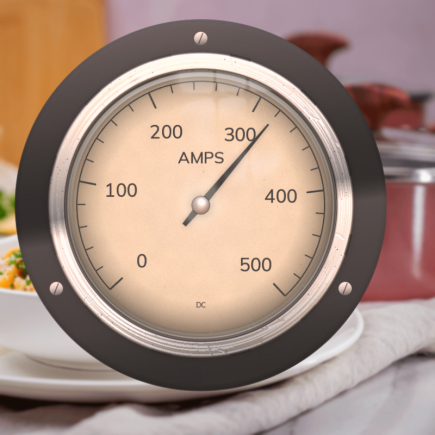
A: A 320
